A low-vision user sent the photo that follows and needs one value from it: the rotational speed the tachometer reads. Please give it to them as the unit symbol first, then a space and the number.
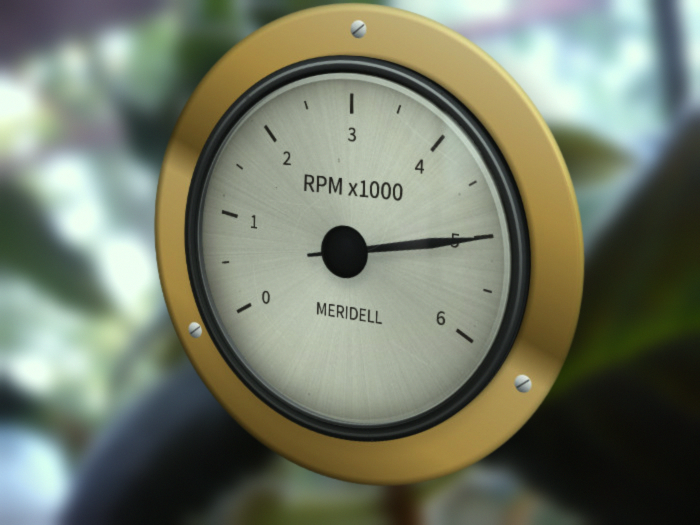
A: rpm 5000
